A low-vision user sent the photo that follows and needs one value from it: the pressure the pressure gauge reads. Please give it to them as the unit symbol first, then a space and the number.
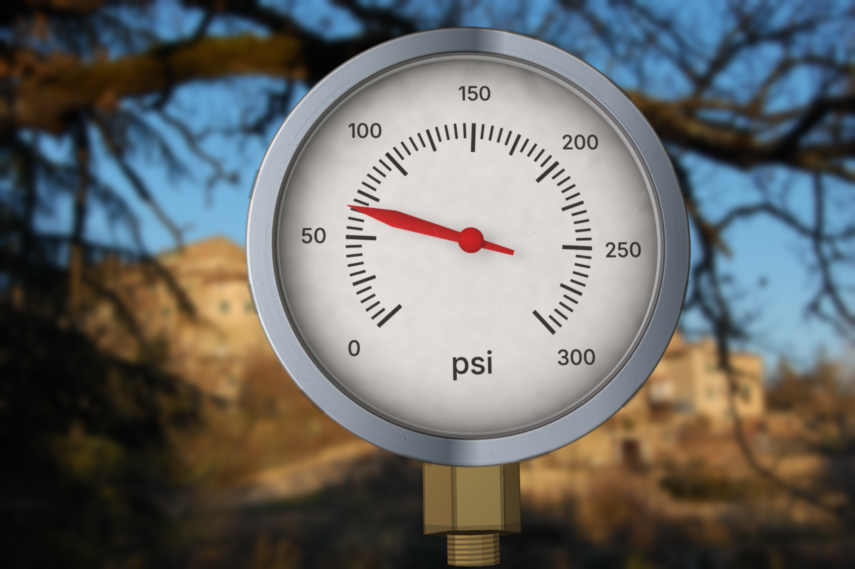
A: psi 65
